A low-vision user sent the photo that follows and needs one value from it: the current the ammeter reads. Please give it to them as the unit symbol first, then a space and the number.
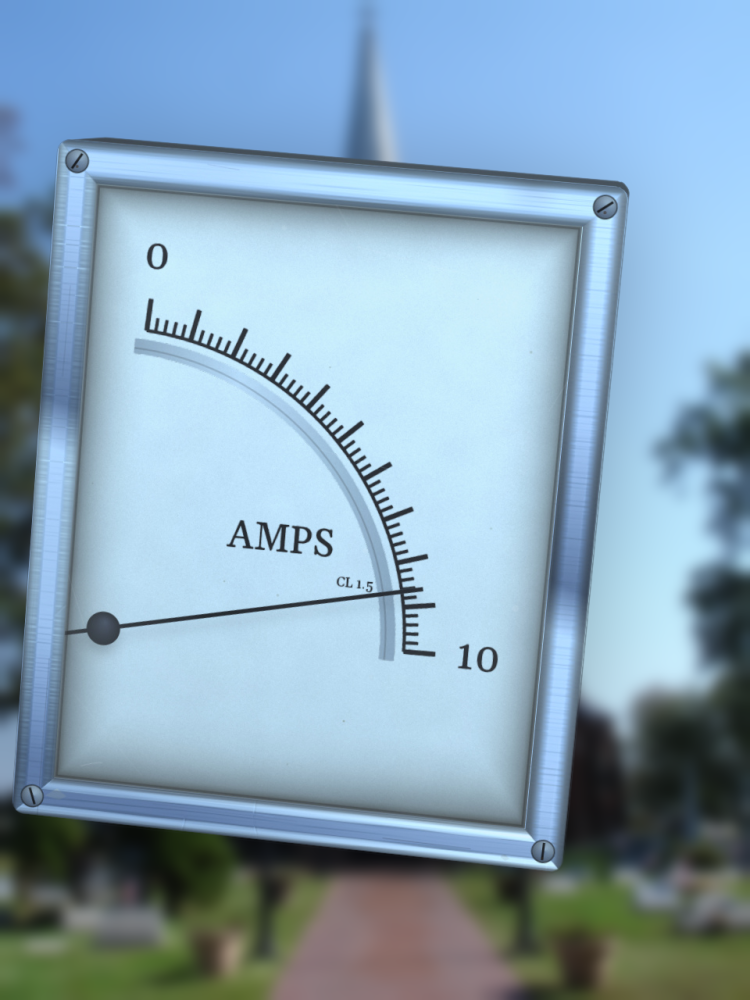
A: A 8.6
